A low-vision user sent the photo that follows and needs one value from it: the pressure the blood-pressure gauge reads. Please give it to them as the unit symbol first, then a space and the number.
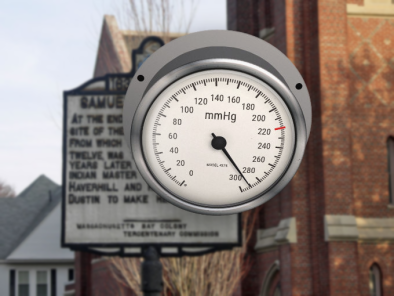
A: mmHg 290
